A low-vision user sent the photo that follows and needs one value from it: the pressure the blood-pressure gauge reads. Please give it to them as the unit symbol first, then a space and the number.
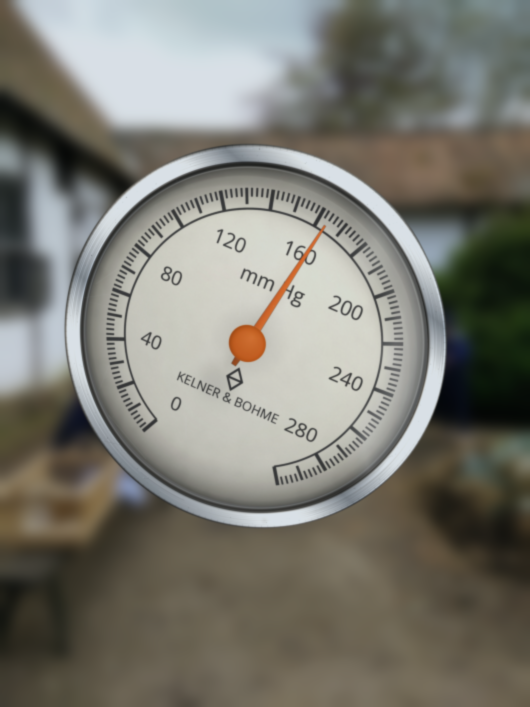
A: mmHg 164
